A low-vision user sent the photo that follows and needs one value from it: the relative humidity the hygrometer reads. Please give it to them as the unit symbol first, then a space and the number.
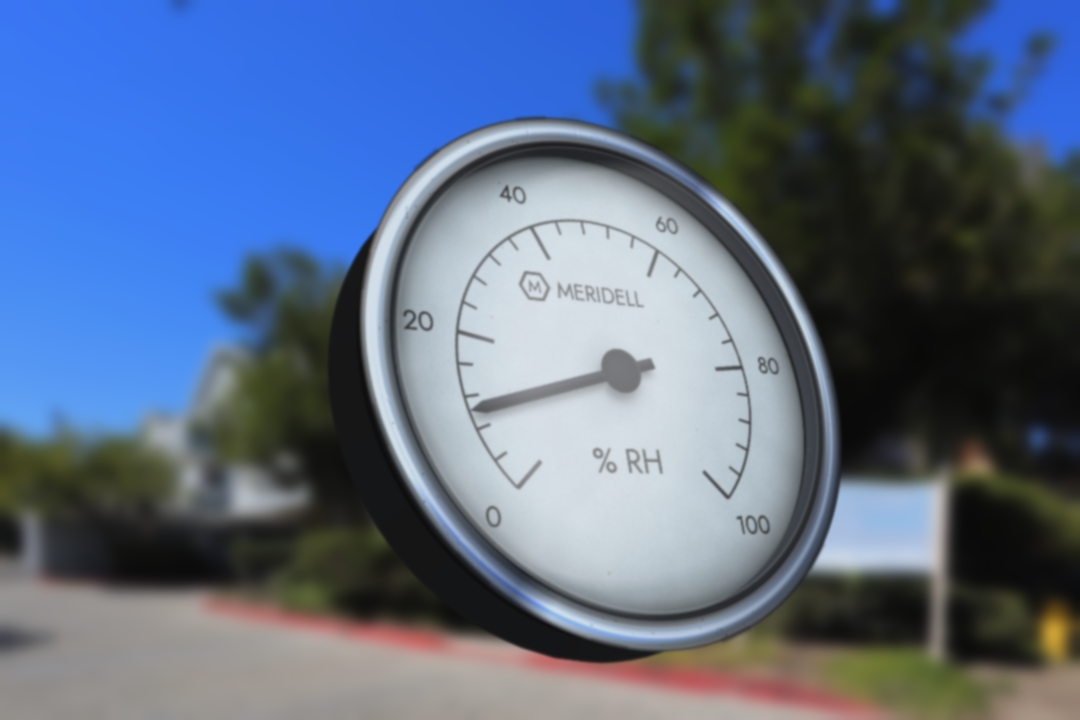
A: % 10
